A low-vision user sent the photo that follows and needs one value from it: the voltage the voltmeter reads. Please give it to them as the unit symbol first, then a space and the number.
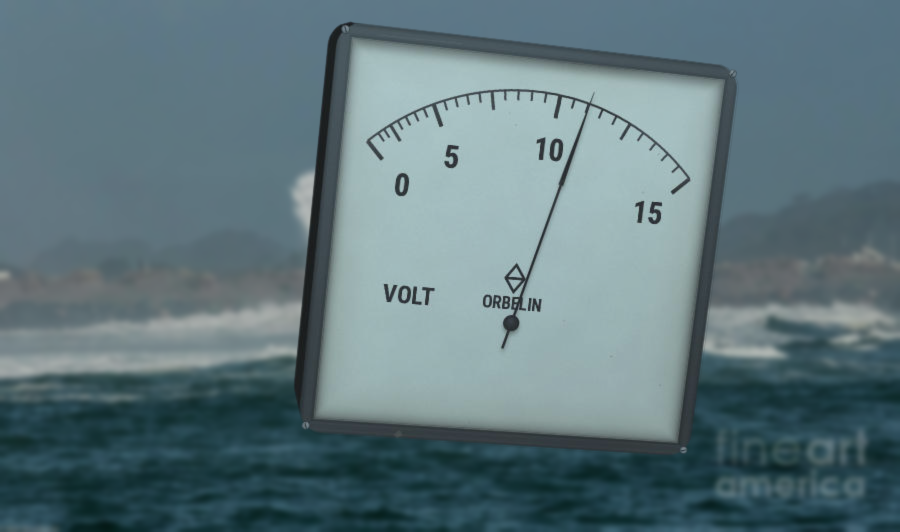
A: V 11
